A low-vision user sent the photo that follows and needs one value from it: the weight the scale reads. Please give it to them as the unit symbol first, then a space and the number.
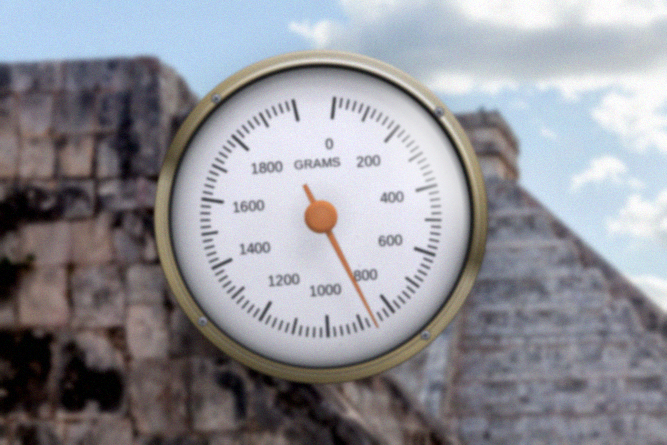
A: g 860
